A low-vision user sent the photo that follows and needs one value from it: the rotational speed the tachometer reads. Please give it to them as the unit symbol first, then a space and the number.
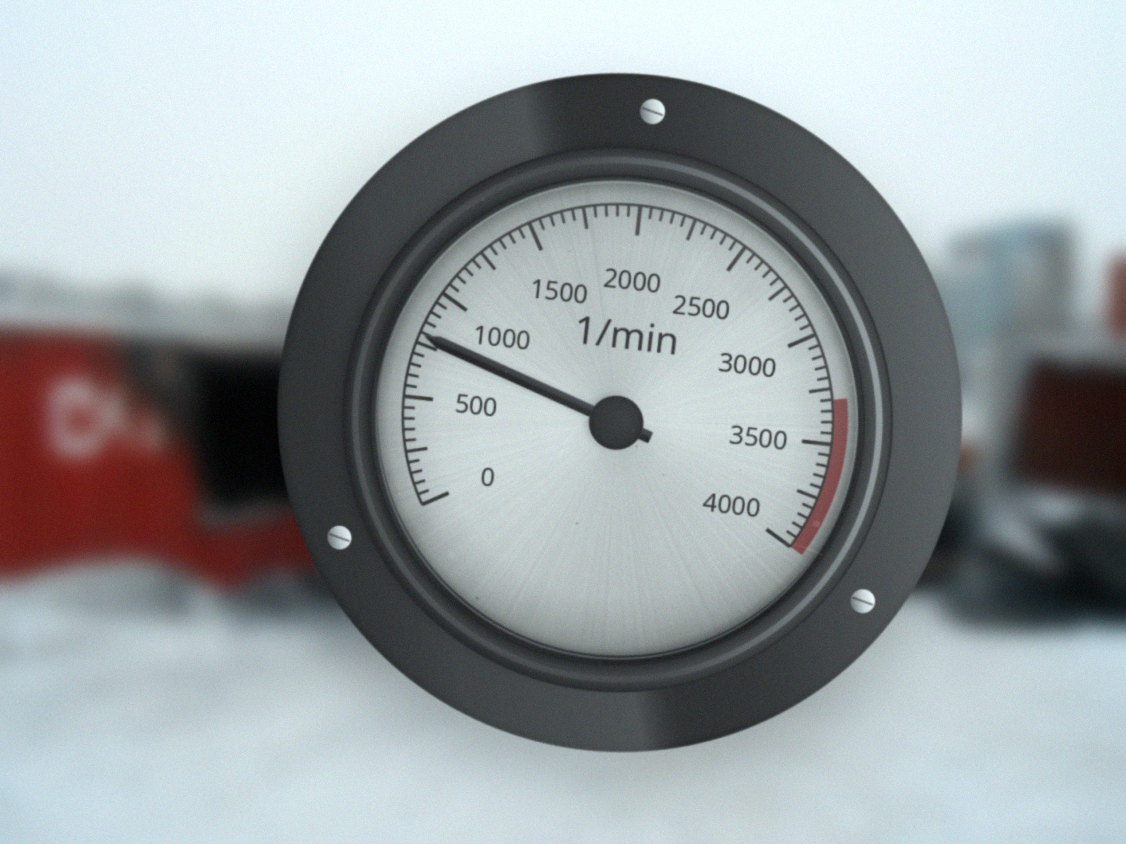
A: rpm 800
